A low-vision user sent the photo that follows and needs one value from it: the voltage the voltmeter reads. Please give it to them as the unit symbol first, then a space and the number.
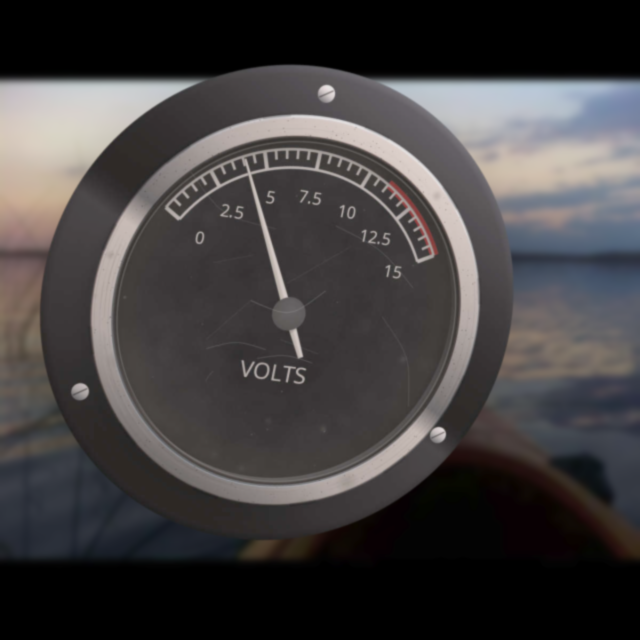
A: V 4
